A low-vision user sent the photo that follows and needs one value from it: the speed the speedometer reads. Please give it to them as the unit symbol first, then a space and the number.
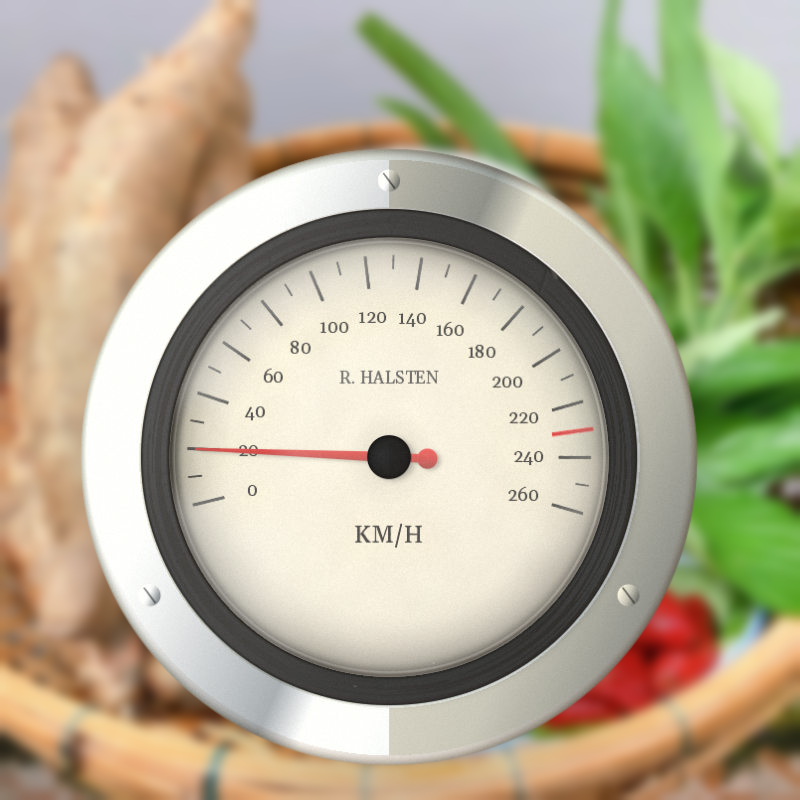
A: km/h 20
